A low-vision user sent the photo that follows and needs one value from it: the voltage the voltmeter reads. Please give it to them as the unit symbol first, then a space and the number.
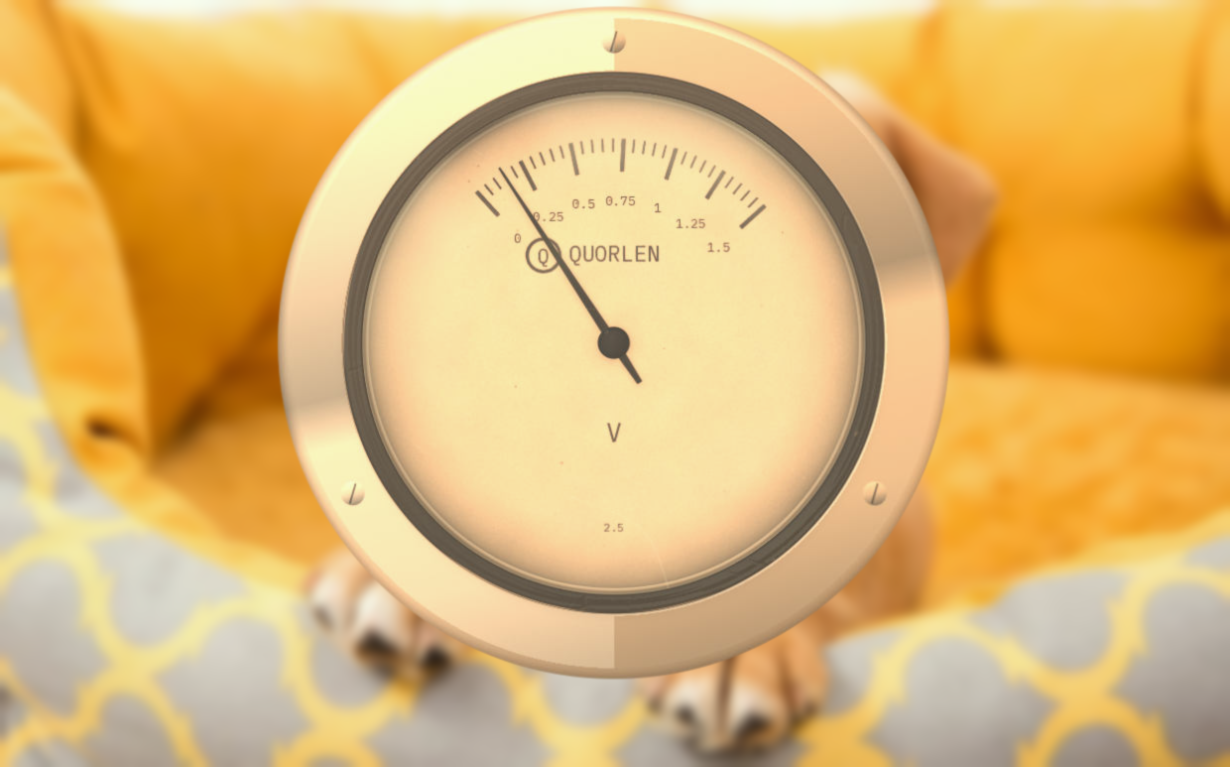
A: V 0.15
